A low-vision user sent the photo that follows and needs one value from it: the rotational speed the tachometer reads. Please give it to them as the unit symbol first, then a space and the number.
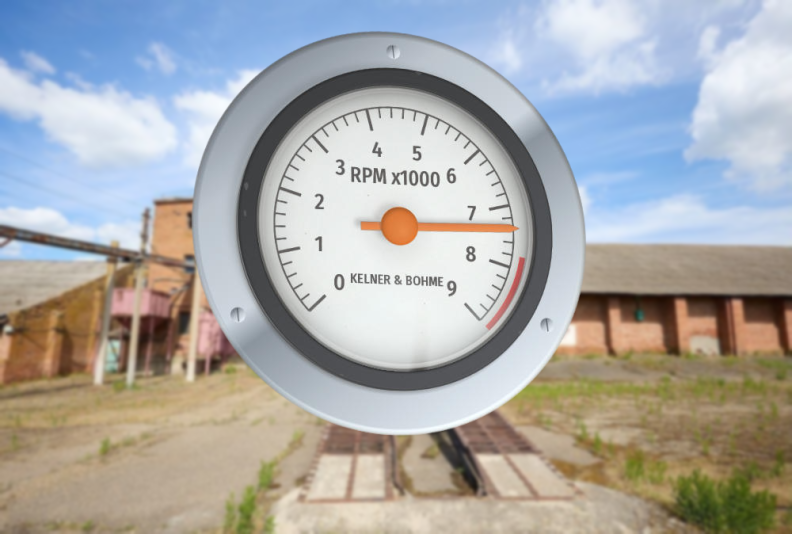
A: rpm 7400
